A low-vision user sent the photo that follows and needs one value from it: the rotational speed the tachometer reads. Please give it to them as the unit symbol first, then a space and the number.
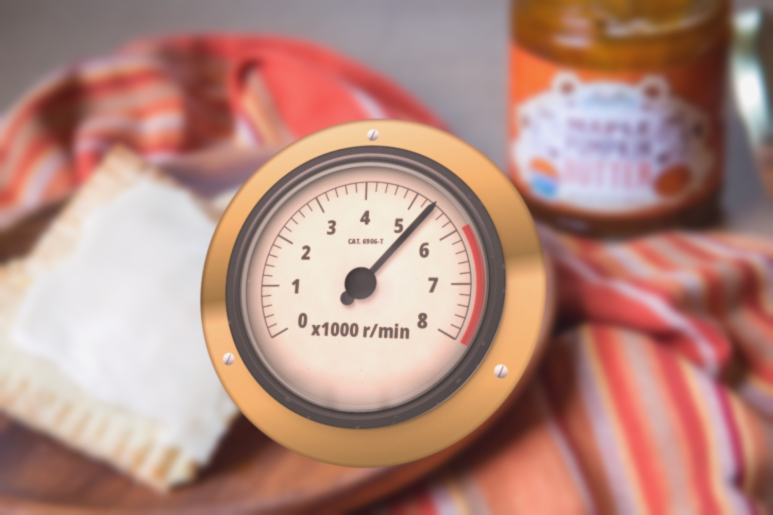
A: rpm 5400
